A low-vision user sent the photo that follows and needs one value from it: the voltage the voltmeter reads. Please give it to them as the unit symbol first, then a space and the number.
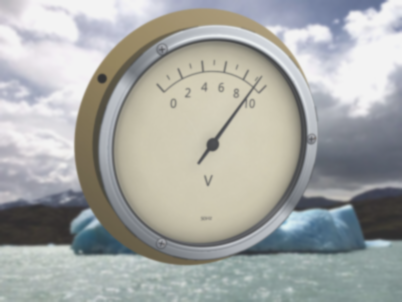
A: V 9
